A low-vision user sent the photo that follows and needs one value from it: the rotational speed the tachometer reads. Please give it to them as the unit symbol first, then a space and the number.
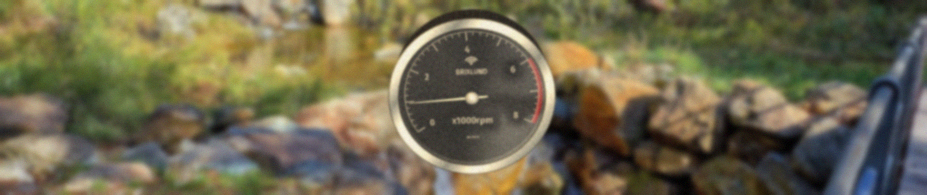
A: rpm 1000
